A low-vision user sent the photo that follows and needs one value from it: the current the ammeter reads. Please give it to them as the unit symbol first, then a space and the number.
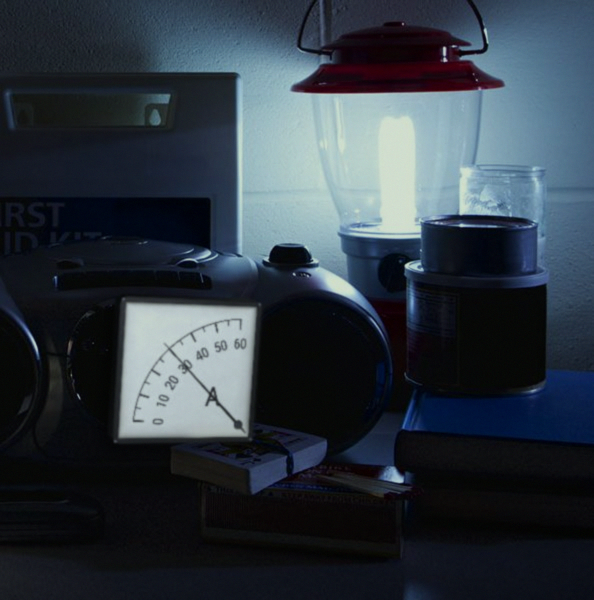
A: A 30
